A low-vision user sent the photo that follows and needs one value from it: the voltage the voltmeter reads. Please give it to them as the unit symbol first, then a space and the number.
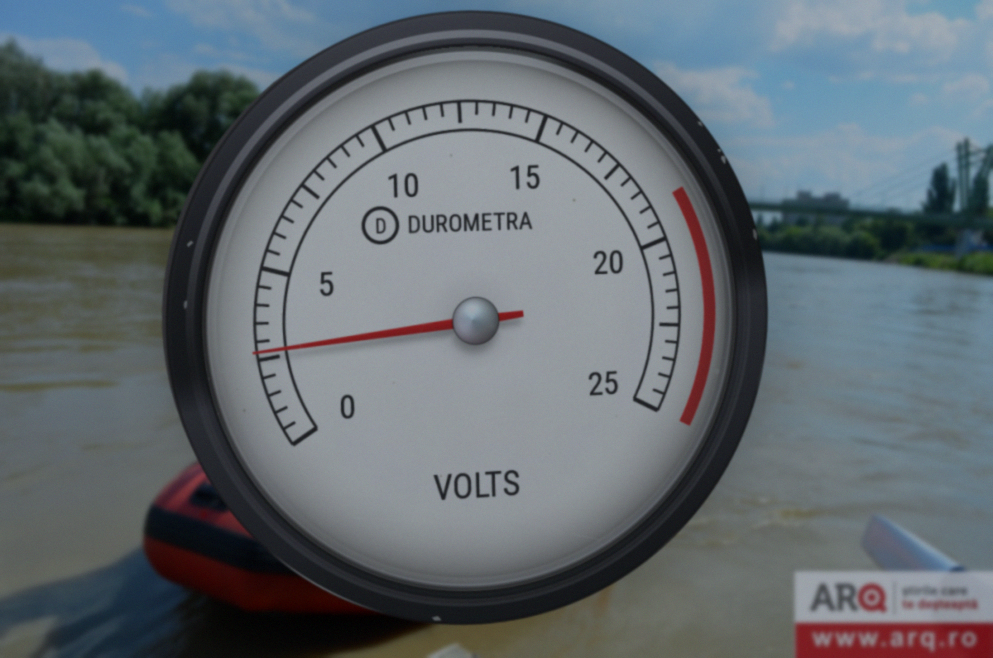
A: V 2.75
